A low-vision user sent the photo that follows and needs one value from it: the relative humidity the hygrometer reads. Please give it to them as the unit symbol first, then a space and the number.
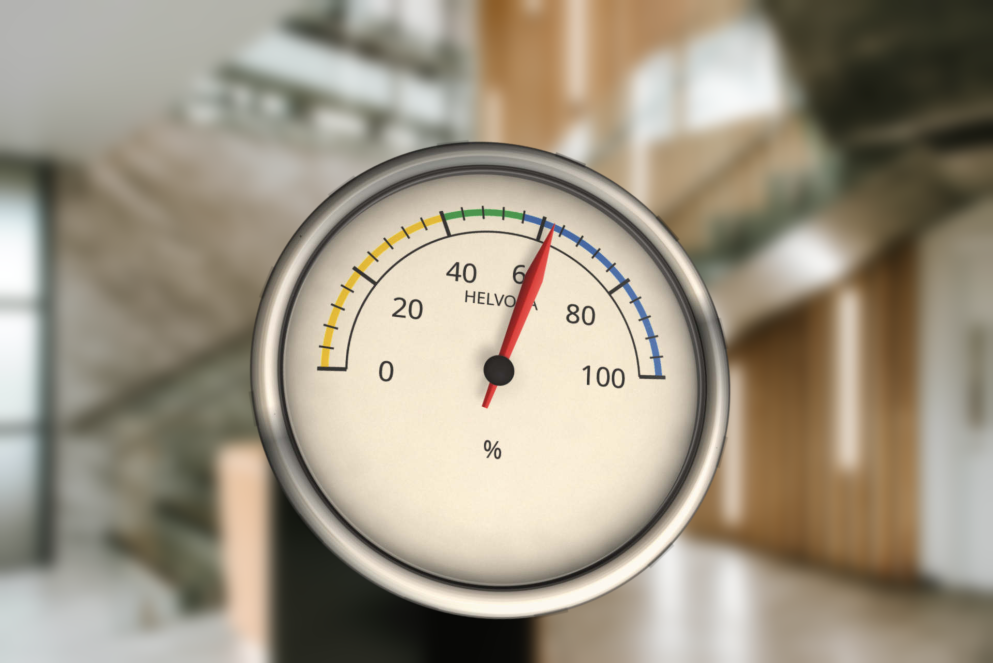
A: % 62
